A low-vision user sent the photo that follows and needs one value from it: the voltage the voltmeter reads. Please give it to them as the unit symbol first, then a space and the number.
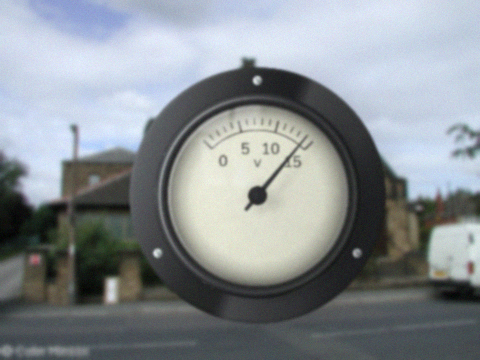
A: V 14
